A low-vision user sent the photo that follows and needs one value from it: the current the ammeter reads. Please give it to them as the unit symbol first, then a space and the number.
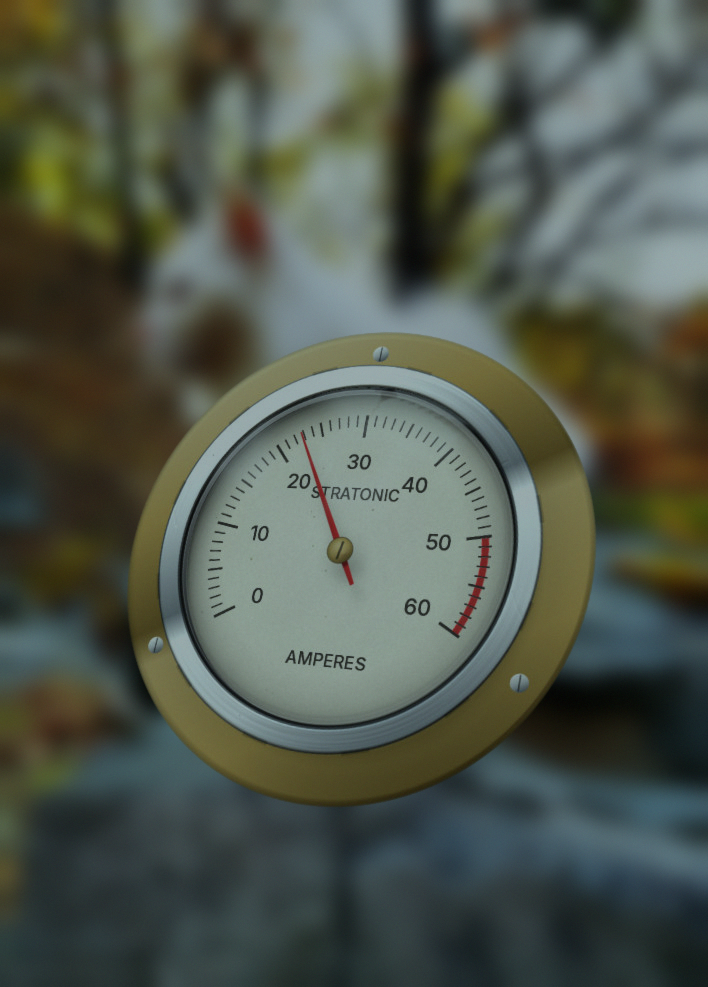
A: A 23
